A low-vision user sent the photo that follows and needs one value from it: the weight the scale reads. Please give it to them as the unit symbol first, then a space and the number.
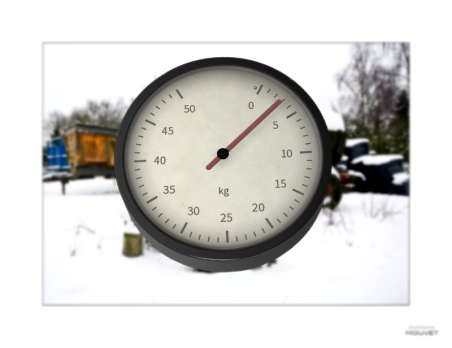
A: kg 3
